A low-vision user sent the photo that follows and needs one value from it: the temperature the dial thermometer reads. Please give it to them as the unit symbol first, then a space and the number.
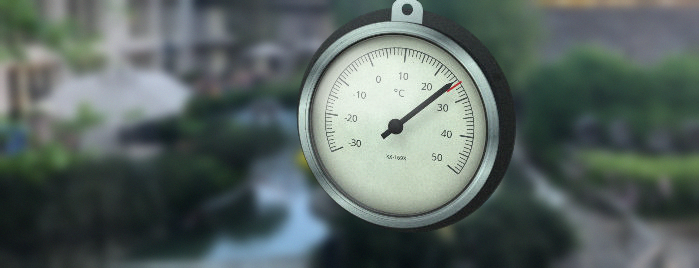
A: °C 25
